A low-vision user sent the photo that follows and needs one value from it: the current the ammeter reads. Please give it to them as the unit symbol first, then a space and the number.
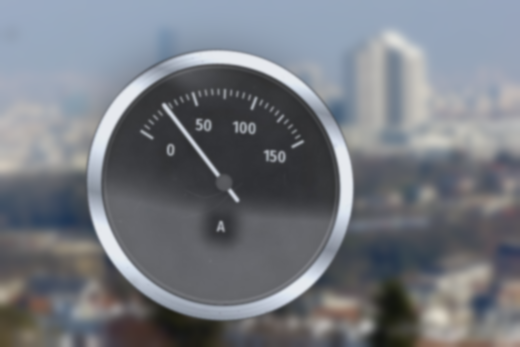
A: A 25
